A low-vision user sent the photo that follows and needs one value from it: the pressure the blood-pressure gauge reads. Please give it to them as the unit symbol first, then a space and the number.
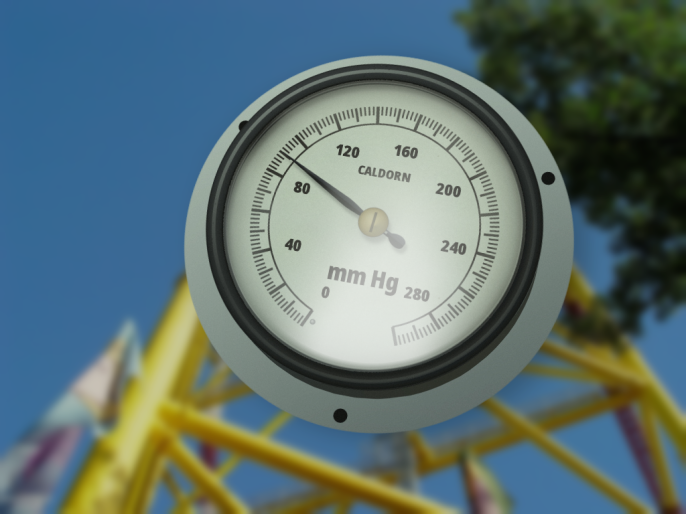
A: mmHg 90
